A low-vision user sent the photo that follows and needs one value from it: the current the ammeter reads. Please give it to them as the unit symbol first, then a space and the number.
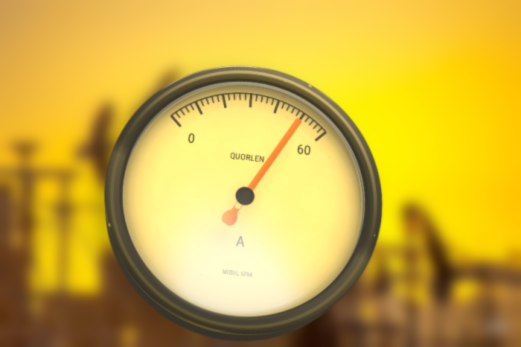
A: A 50
